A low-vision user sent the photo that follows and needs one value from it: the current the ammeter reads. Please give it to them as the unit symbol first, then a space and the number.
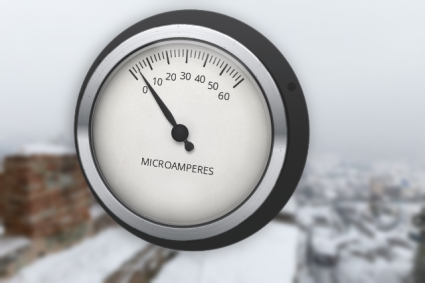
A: µA 4
